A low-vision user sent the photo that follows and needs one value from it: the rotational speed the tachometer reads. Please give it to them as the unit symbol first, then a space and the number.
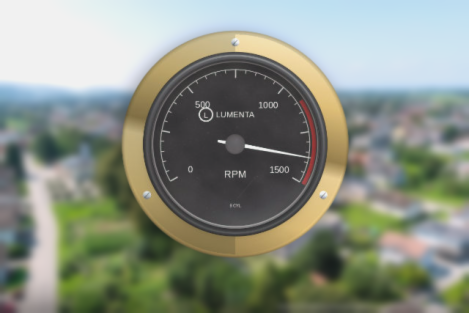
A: rpm 1375
